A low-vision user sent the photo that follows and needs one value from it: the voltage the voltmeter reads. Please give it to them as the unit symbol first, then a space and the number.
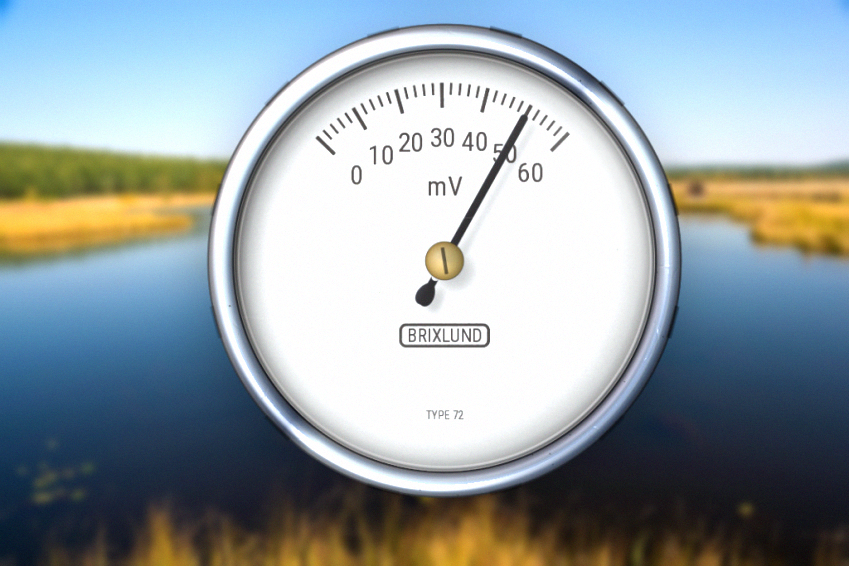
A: mV 50
